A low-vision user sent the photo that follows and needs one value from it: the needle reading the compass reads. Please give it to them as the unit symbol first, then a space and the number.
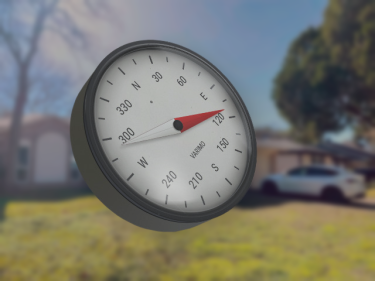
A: ° 112.5
